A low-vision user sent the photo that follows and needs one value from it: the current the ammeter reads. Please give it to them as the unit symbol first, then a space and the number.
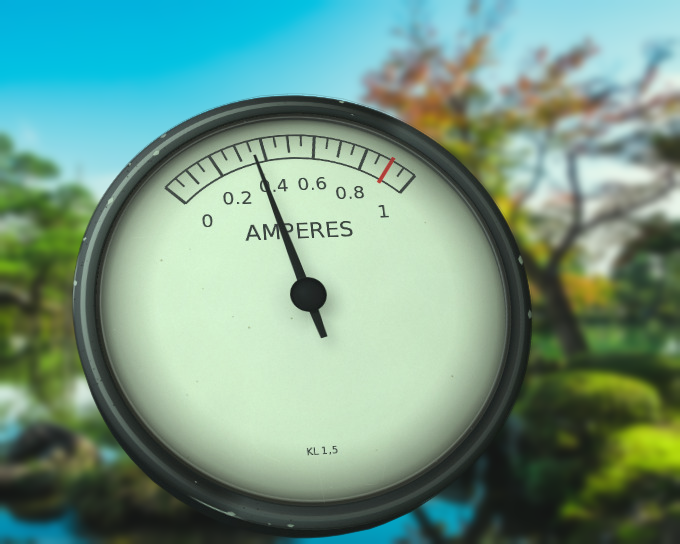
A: A 0.35
